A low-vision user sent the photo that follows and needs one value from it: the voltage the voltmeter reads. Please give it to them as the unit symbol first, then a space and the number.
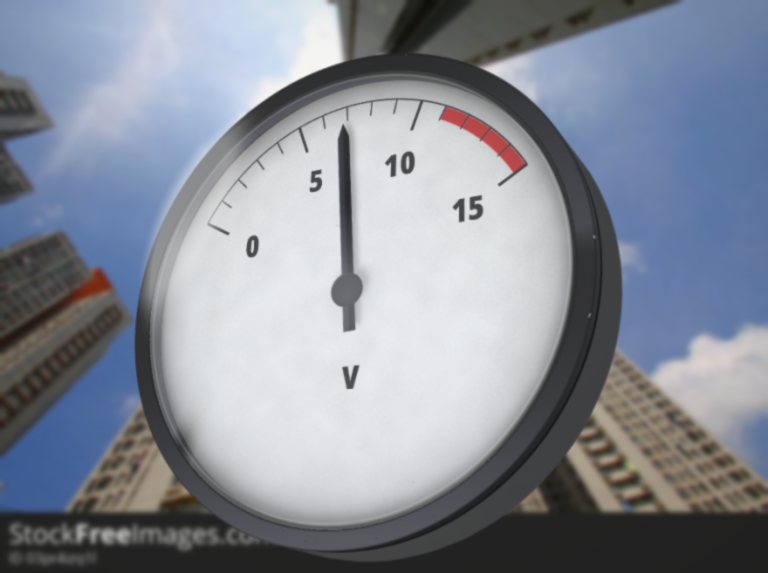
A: V 7
